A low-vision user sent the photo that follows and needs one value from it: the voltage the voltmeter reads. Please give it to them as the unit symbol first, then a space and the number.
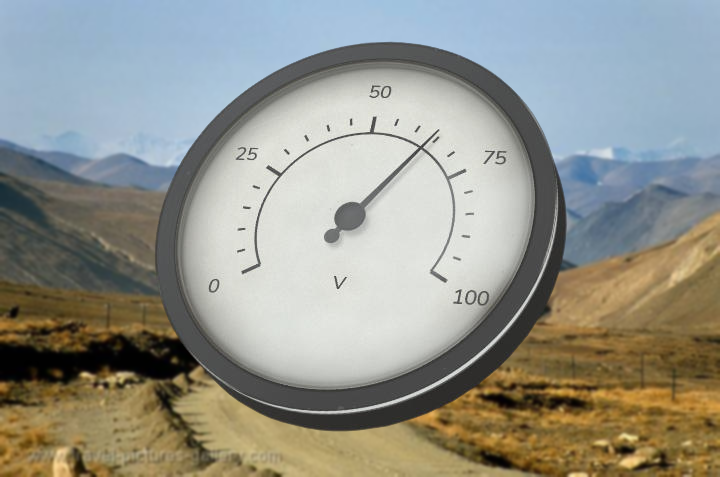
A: V 65
